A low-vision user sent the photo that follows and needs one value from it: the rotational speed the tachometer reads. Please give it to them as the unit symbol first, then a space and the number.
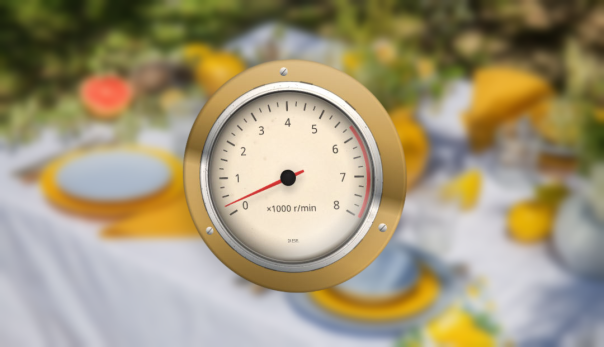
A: rpm 250
